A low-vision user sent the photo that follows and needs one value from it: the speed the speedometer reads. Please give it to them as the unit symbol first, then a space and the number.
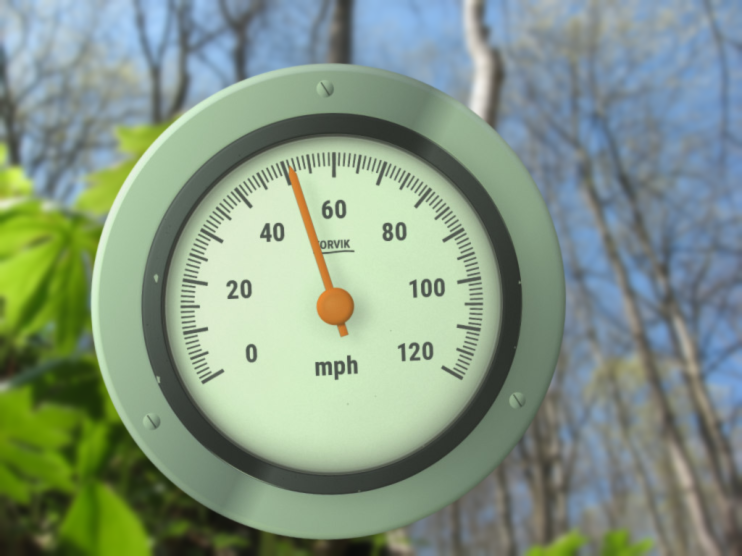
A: mph 51
